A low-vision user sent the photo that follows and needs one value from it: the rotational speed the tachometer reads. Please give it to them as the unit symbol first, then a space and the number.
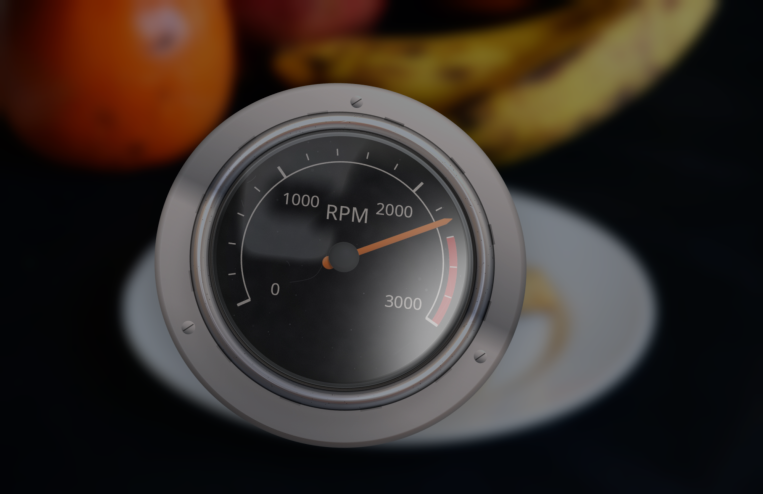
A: rpm 2300
